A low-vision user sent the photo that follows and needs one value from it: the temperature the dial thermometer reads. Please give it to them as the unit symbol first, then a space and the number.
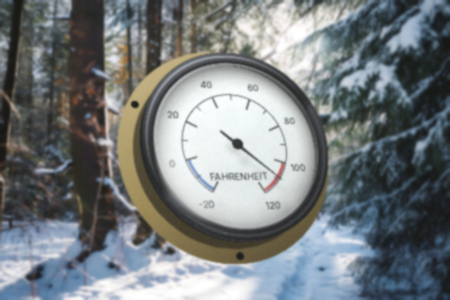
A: °F 110
